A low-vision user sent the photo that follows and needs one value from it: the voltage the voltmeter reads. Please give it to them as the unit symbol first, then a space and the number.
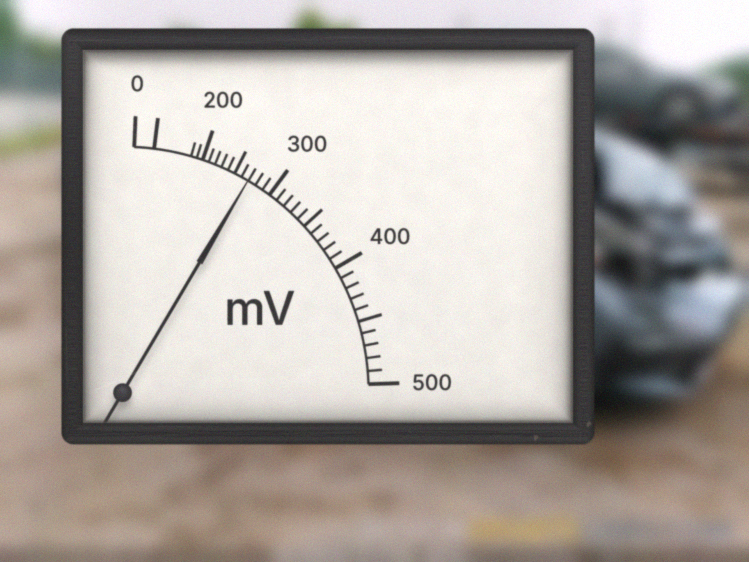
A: mV 270
